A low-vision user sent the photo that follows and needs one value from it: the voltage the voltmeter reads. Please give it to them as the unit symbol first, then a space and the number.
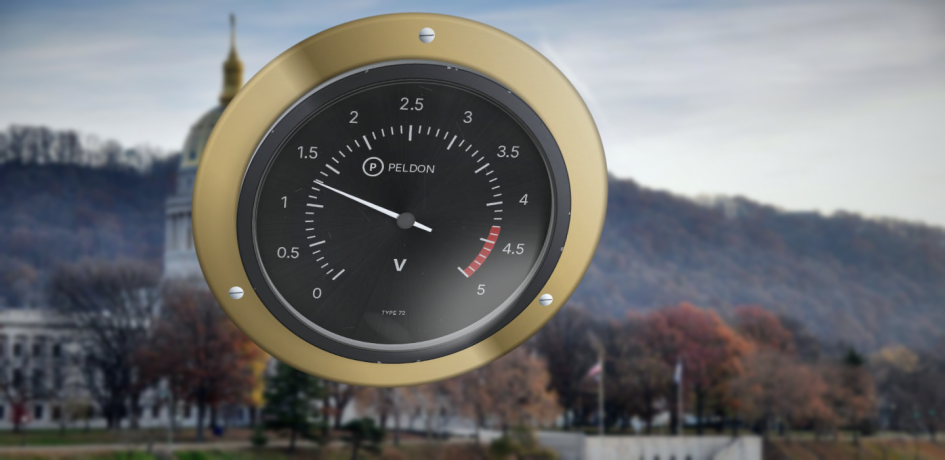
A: V 1.3
